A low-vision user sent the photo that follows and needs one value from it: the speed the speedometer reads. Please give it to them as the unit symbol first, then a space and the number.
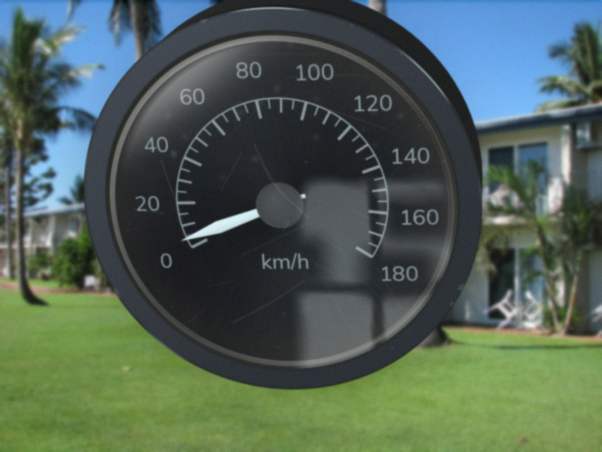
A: km/h 5
